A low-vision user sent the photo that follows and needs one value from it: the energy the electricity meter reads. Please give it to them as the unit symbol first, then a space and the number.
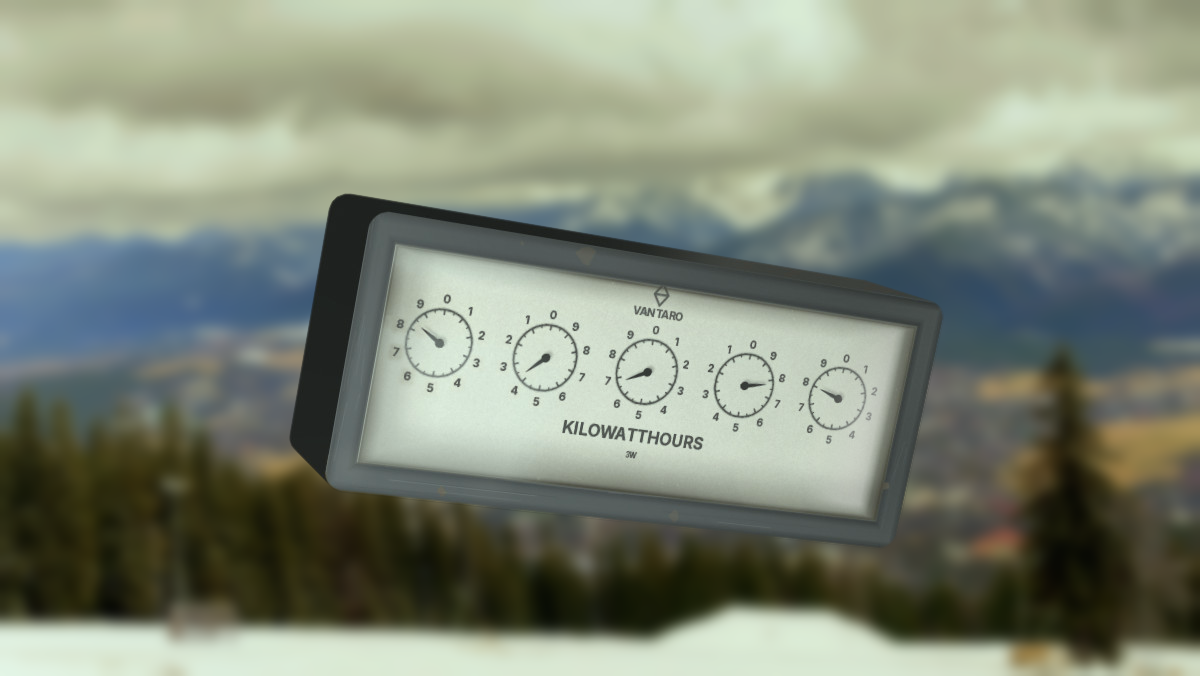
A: kWh 83678
